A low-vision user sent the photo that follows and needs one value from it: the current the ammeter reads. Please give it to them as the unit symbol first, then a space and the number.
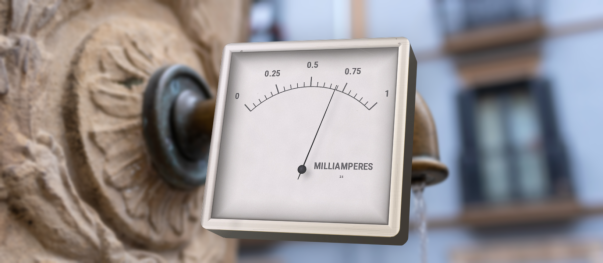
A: mA 0.7
